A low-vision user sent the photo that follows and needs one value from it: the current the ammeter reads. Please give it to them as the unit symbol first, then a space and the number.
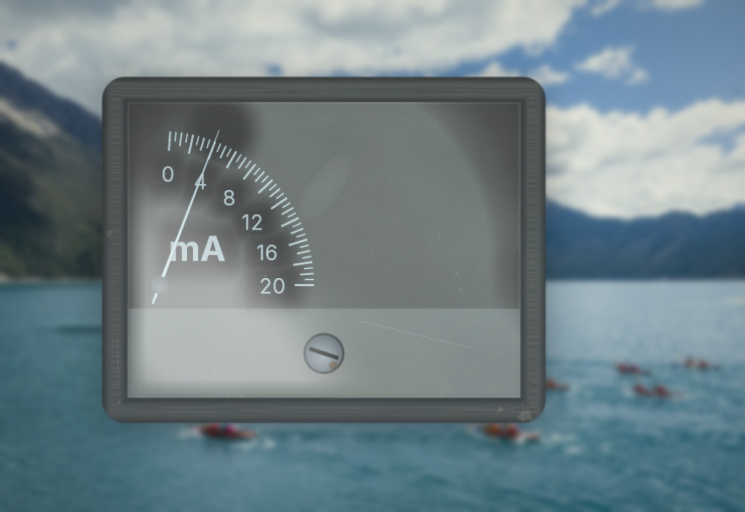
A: mA 4
